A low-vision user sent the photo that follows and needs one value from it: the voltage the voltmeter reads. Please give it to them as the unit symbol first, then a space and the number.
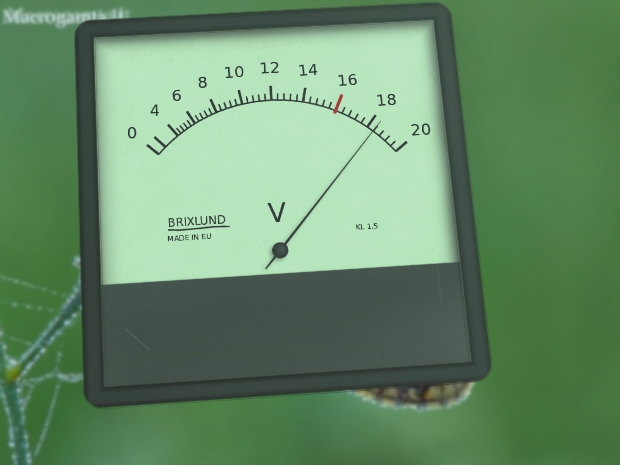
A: V 18.4
